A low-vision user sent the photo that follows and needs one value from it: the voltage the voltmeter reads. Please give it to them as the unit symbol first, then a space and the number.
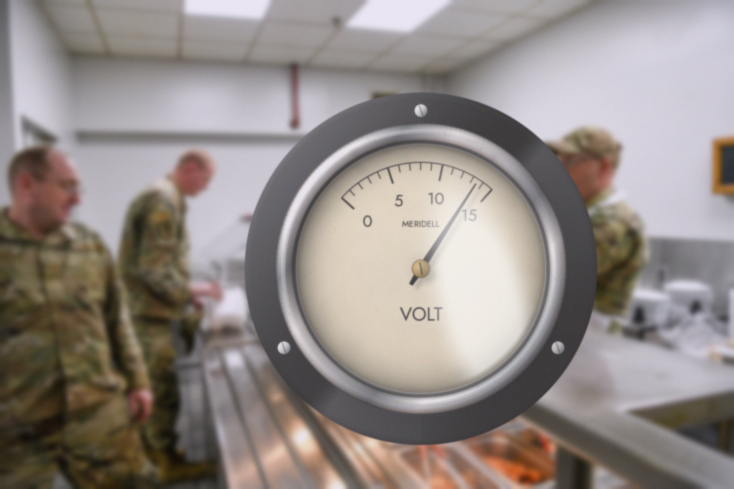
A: V 13.5
